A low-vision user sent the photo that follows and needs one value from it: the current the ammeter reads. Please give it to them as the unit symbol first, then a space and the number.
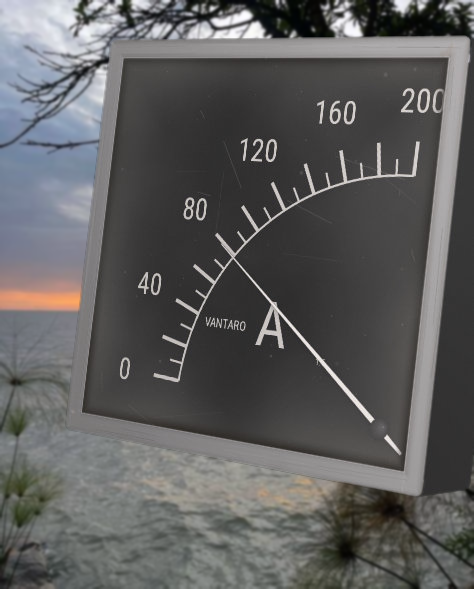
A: A 80
